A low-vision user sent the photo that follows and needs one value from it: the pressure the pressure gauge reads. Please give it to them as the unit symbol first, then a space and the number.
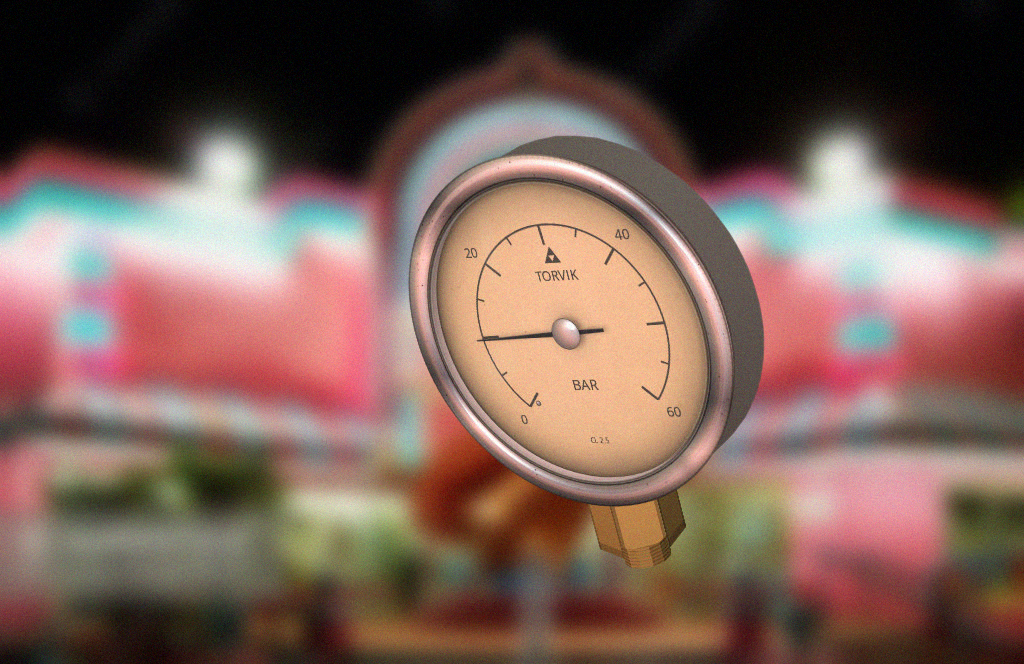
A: bar 10
